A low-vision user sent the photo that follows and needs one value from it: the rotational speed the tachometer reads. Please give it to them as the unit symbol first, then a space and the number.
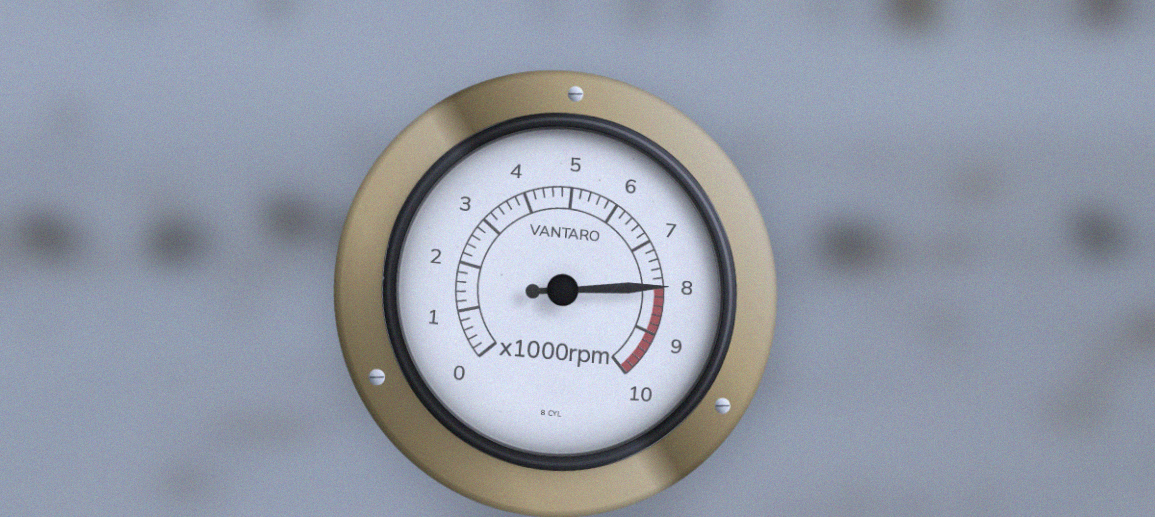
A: rpm 8000
